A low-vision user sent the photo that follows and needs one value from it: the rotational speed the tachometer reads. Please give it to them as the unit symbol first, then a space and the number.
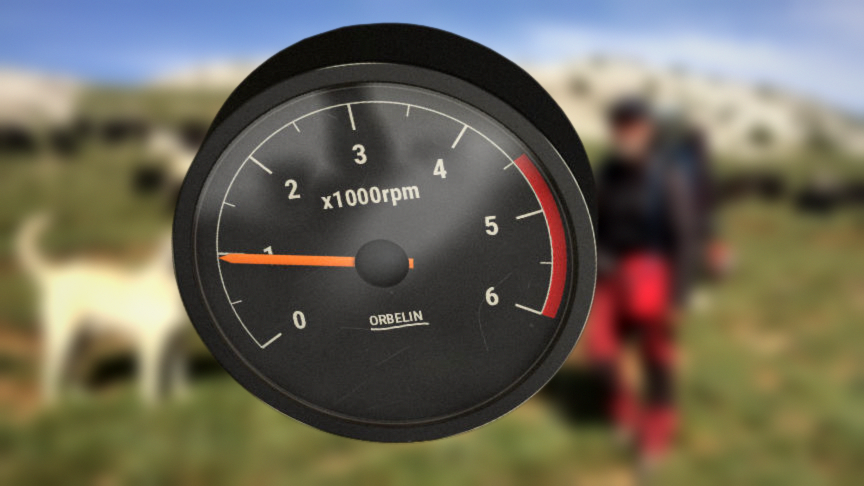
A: rpm 1000
